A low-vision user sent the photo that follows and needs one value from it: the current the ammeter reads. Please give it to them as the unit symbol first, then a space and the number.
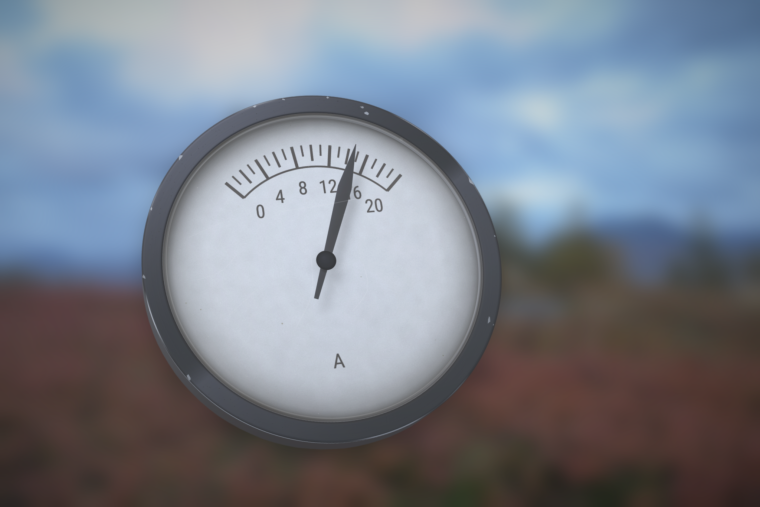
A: A 14.5
